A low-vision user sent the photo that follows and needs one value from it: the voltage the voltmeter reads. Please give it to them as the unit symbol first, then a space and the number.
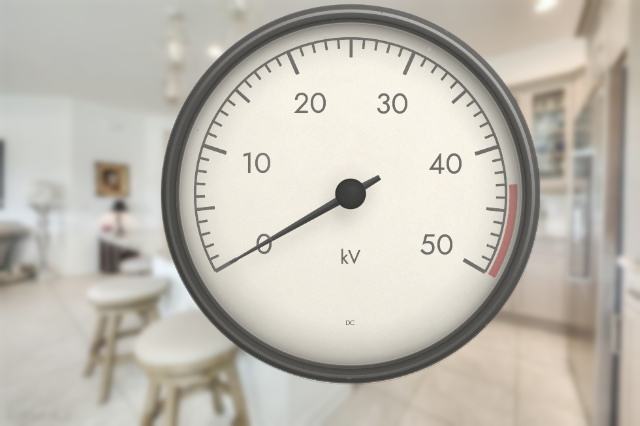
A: kV 0
